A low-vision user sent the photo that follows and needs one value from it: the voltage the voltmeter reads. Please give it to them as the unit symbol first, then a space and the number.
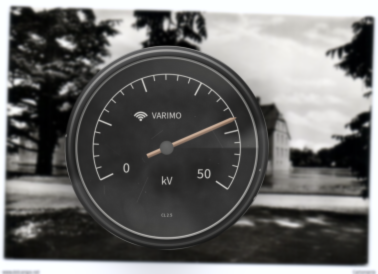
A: kV 38
